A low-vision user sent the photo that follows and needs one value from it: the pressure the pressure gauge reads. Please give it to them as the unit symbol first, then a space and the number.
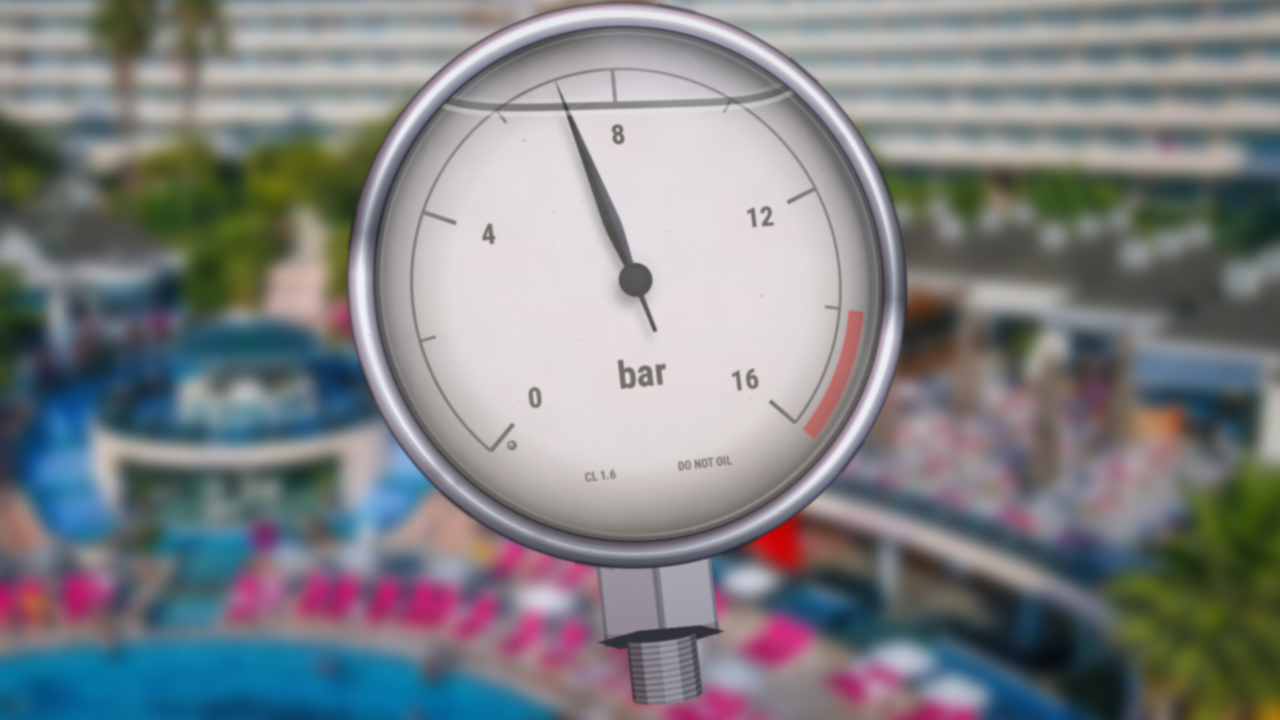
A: bar 7
